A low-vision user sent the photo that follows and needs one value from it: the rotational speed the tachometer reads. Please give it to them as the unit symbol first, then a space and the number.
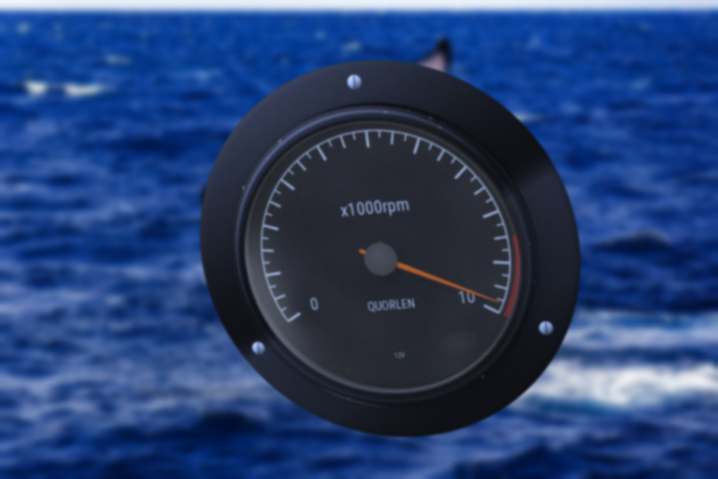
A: rpm 9750
